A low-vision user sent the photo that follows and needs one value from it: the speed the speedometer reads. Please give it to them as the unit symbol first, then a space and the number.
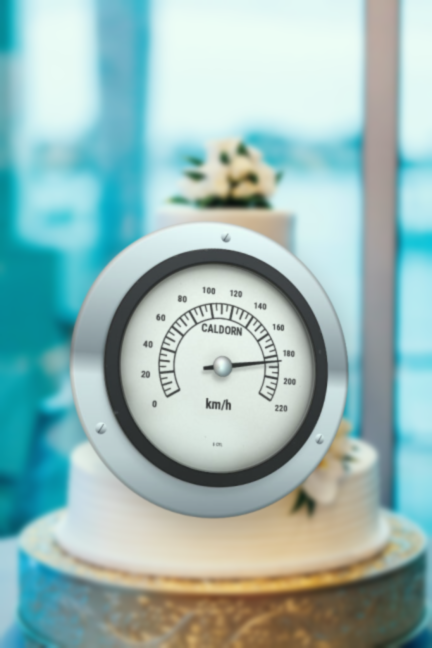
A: km/h 185
